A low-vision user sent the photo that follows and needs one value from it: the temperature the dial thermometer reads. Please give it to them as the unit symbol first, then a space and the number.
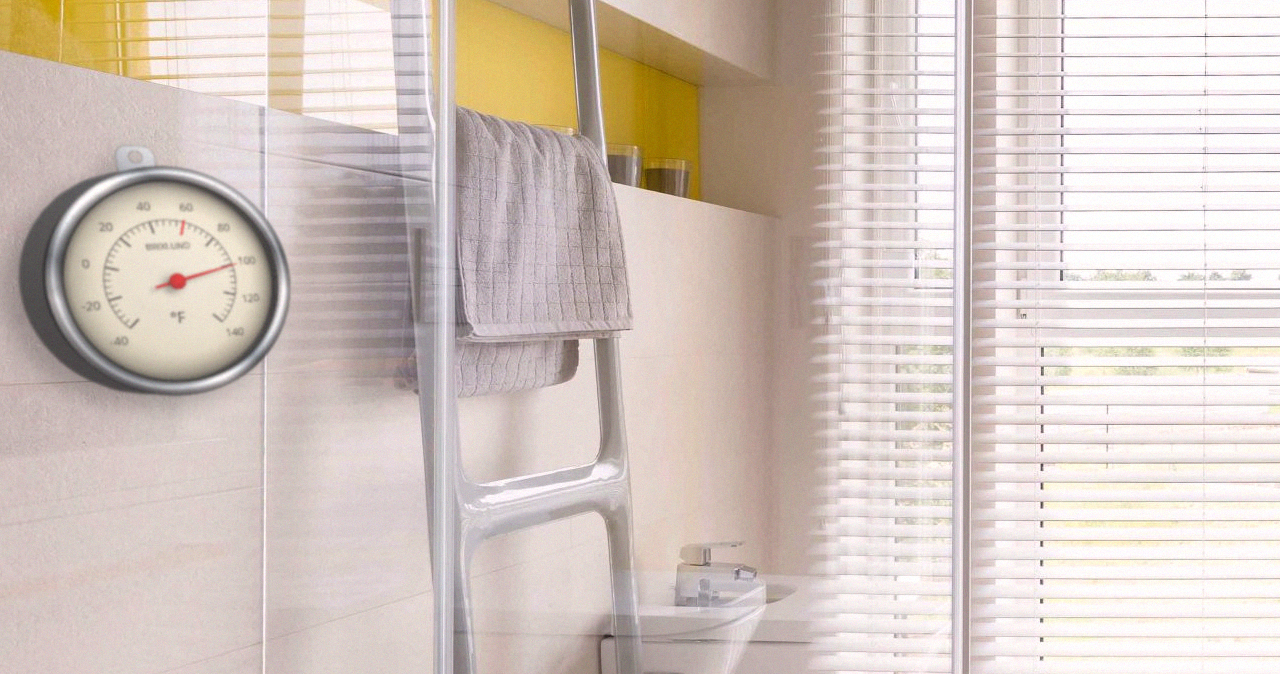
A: °F 100
